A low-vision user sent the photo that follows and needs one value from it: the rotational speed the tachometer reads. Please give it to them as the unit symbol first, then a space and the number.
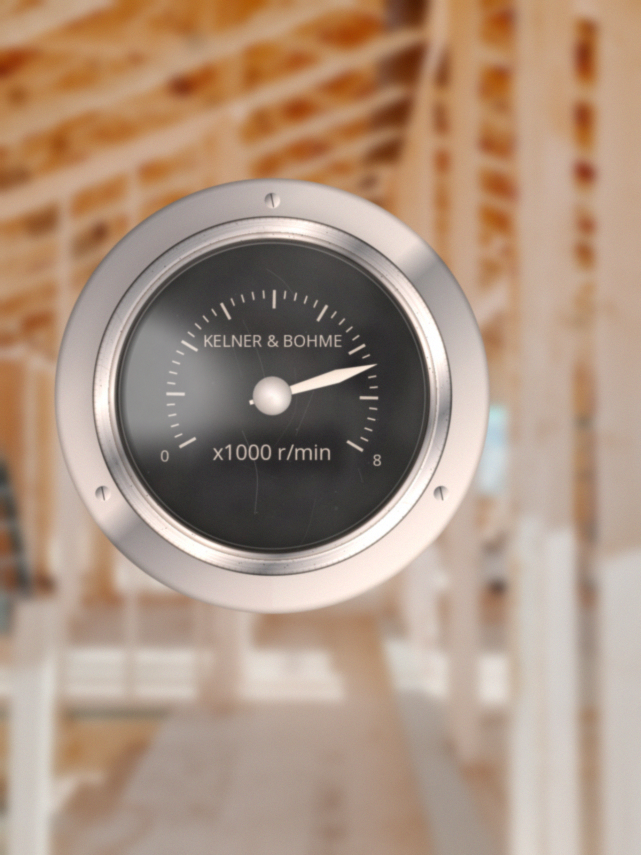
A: rpm 6400
